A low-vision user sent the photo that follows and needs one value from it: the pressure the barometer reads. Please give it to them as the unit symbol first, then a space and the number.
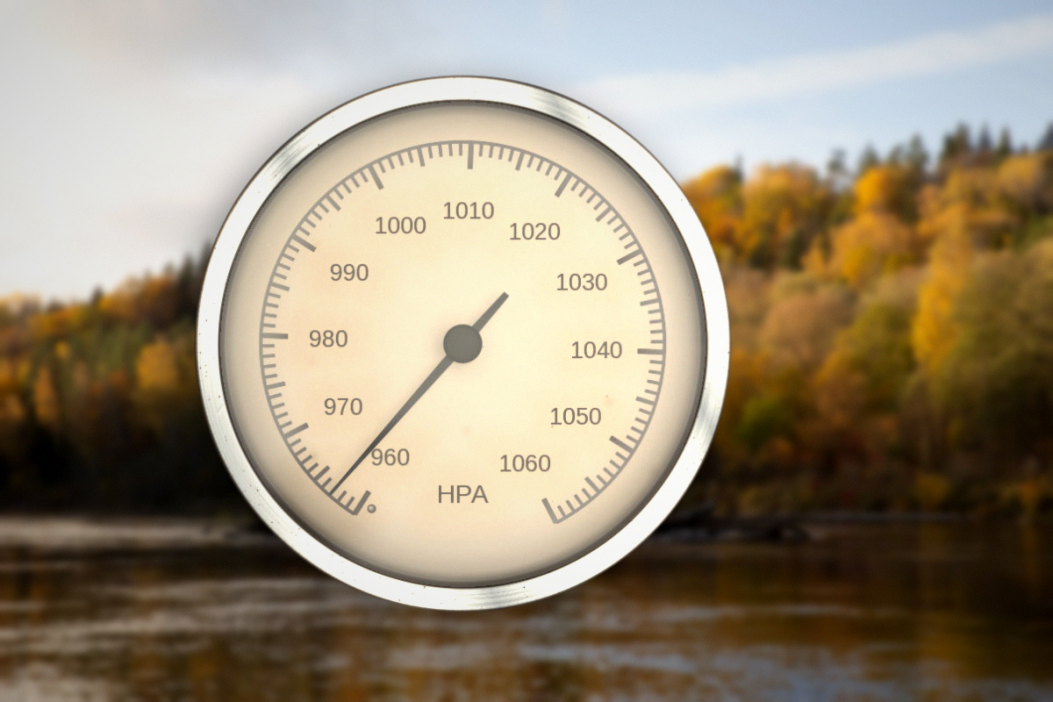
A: hPa 963
